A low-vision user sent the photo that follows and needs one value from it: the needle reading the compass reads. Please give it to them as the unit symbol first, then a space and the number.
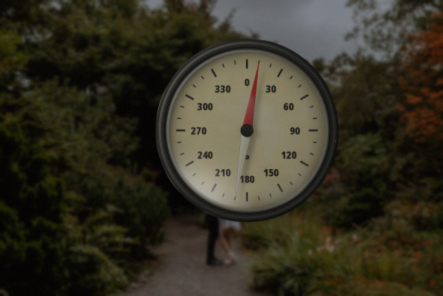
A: ° 10
